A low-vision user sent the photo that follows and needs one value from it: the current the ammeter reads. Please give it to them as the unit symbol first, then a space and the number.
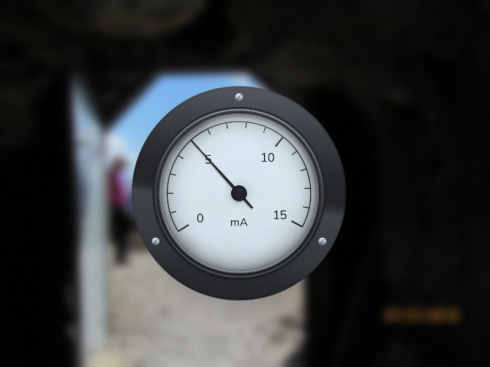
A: mA 5
